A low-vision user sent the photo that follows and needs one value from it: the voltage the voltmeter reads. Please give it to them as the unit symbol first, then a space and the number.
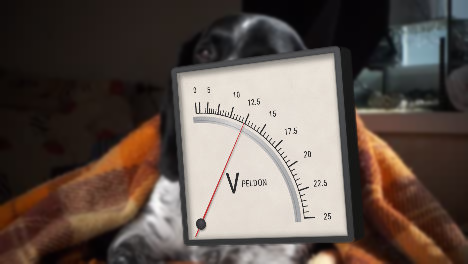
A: V 12.5
